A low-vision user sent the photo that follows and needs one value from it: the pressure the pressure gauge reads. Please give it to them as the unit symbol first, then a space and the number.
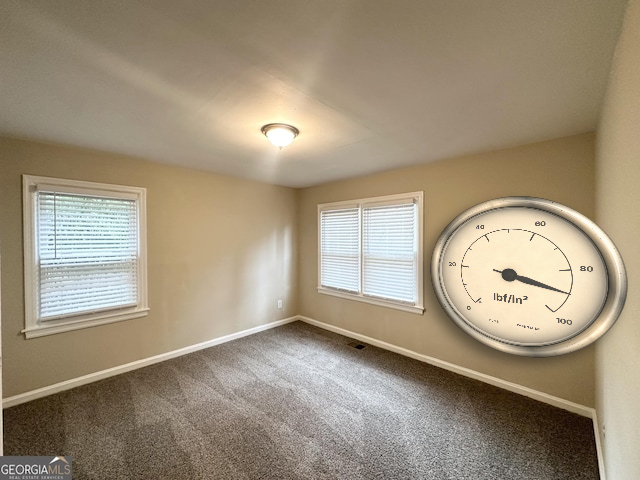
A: psi 90
